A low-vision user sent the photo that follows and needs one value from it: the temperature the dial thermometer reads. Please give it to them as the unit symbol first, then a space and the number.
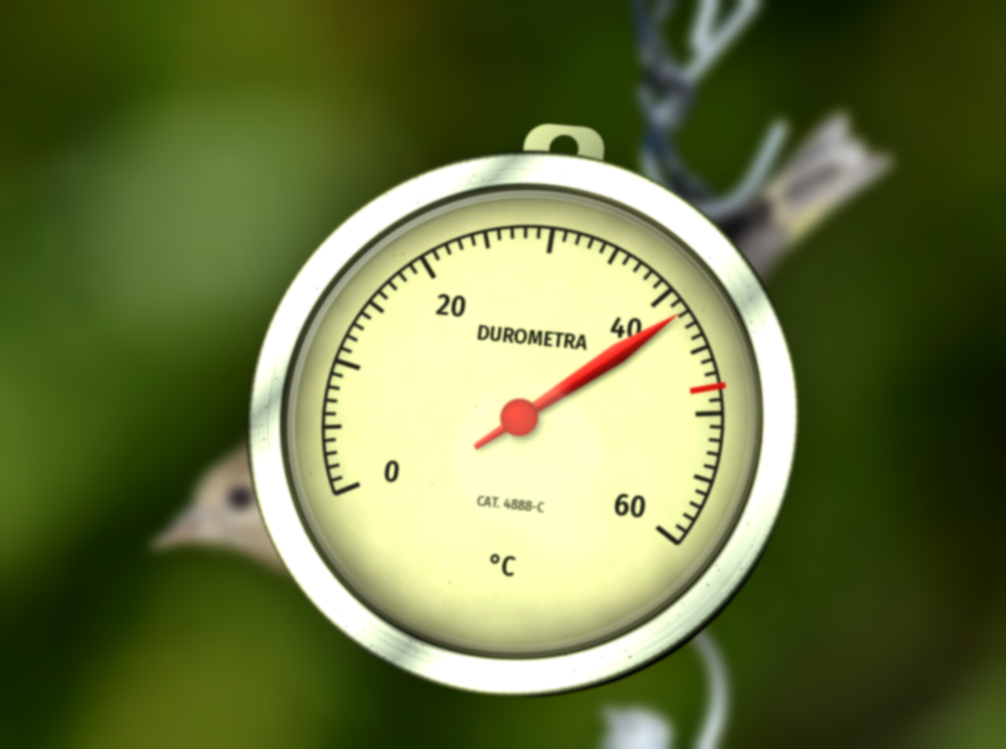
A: °C 42
